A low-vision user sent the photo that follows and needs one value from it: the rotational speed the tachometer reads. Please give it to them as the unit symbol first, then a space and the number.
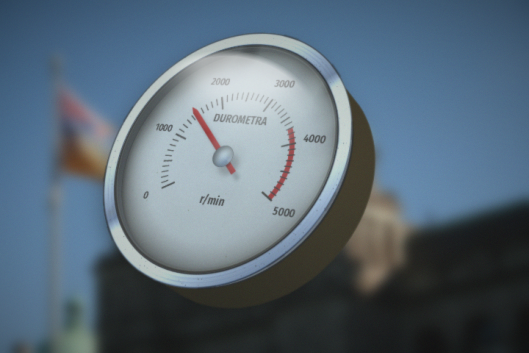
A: rpm 1500
